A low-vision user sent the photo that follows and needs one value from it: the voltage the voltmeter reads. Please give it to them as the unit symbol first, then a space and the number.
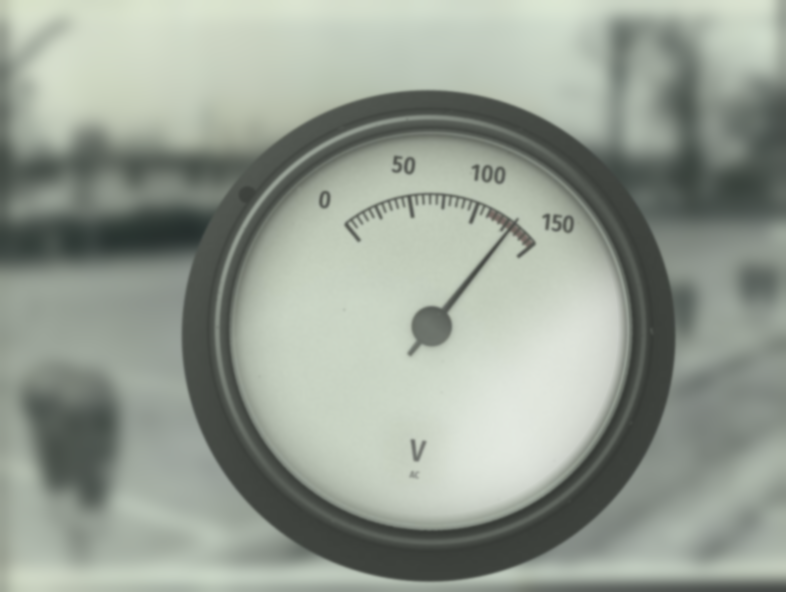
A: V 130
